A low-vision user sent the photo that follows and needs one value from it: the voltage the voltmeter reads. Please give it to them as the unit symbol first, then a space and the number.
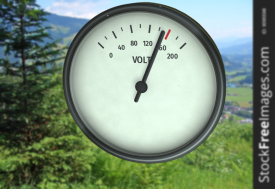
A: V 150
